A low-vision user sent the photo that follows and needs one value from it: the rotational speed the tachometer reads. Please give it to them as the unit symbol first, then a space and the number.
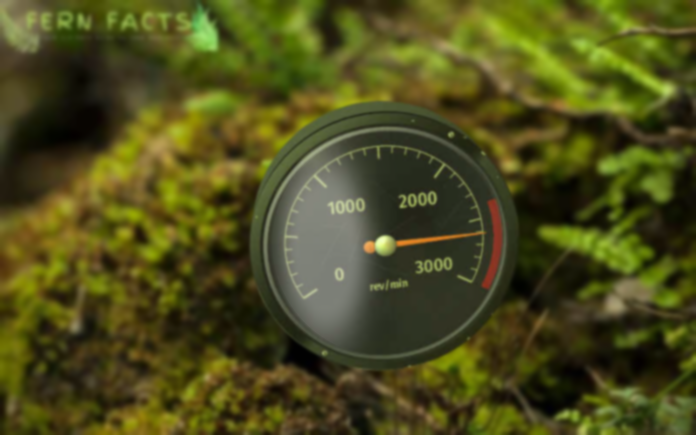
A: rpm 2600
